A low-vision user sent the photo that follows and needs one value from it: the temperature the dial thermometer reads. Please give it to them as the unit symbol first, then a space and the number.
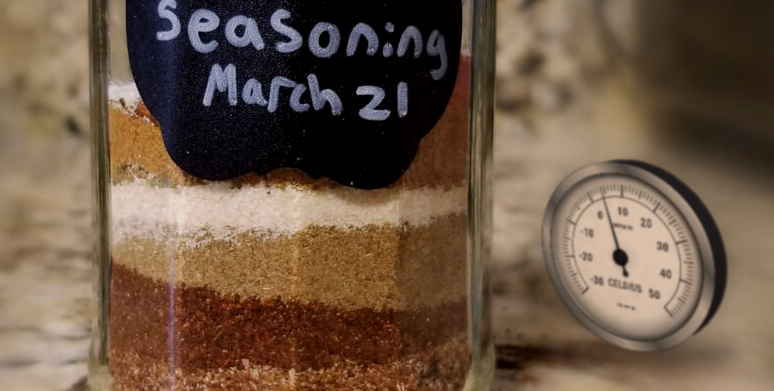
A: °C 5
